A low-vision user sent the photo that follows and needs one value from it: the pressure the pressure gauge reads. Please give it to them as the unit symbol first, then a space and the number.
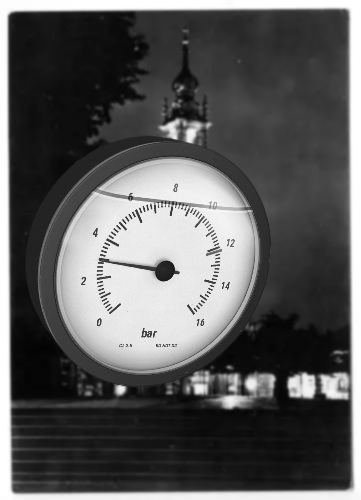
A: bar 3
